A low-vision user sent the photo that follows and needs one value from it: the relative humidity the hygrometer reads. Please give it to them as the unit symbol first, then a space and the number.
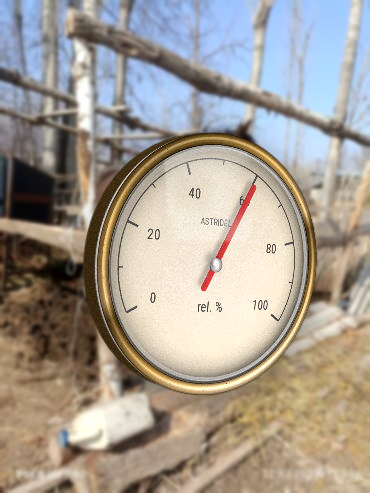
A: % 60
